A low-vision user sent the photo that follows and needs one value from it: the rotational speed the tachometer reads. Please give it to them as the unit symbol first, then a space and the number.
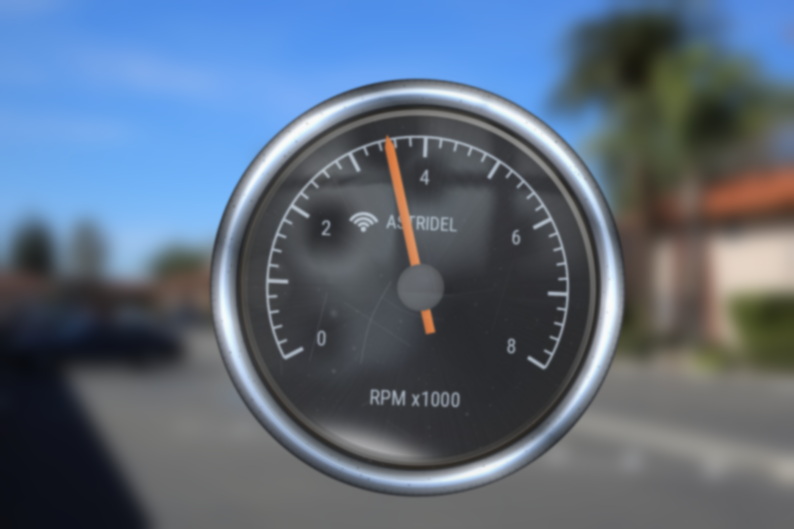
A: rpm 3500
